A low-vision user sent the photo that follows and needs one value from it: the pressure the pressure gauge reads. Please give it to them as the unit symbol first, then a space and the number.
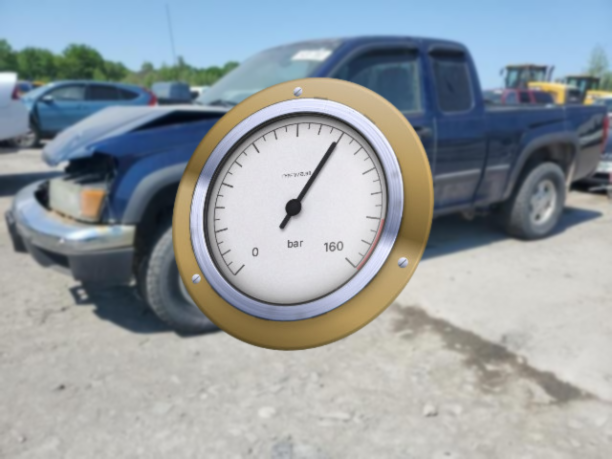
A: bar 100
